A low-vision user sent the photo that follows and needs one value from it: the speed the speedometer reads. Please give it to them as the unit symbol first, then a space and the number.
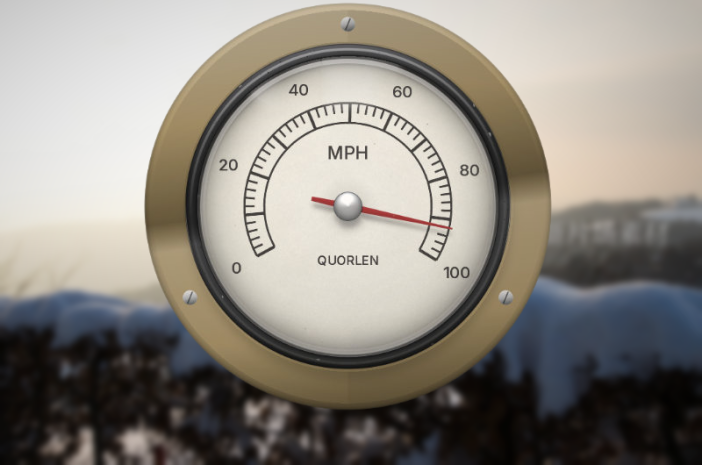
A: mph 92
